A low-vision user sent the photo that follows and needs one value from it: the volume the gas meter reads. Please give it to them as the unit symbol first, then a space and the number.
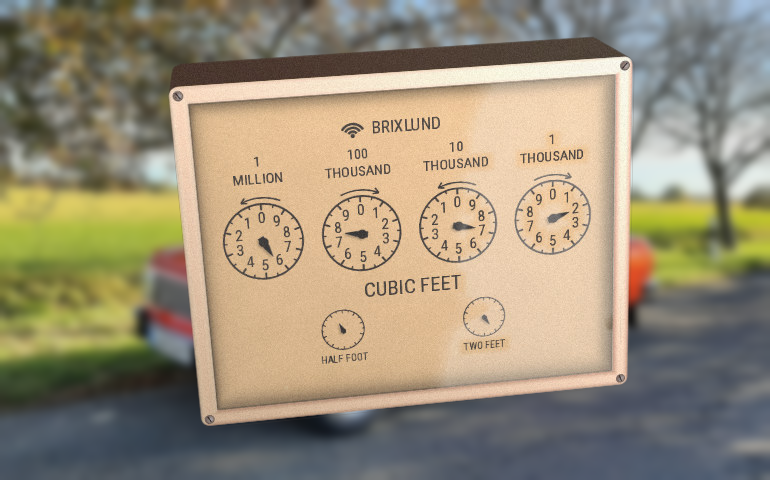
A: ft³ 577200
